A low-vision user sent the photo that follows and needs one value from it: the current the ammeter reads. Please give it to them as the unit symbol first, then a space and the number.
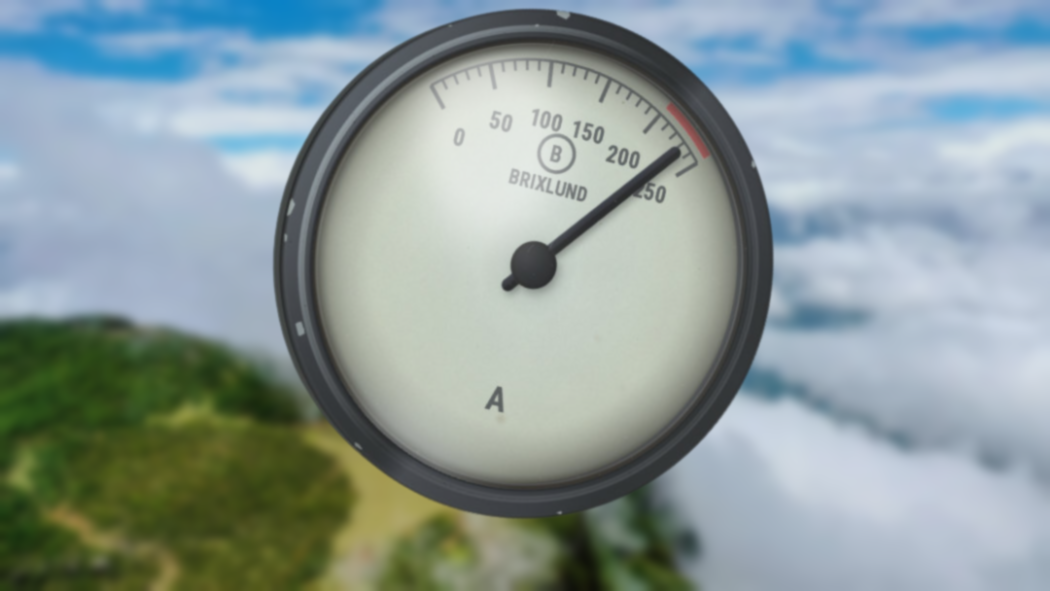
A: A 230
